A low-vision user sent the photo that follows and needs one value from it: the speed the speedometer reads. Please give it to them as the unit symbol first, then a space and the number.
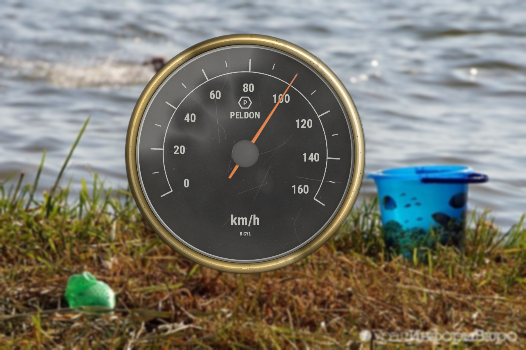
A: km/h 100
